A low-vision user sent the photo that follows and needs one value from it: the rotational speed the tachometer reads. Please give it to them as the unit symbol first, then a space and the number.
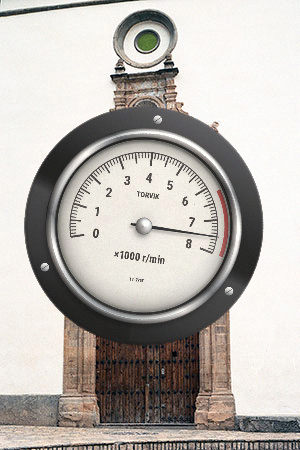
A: rpm 7500
